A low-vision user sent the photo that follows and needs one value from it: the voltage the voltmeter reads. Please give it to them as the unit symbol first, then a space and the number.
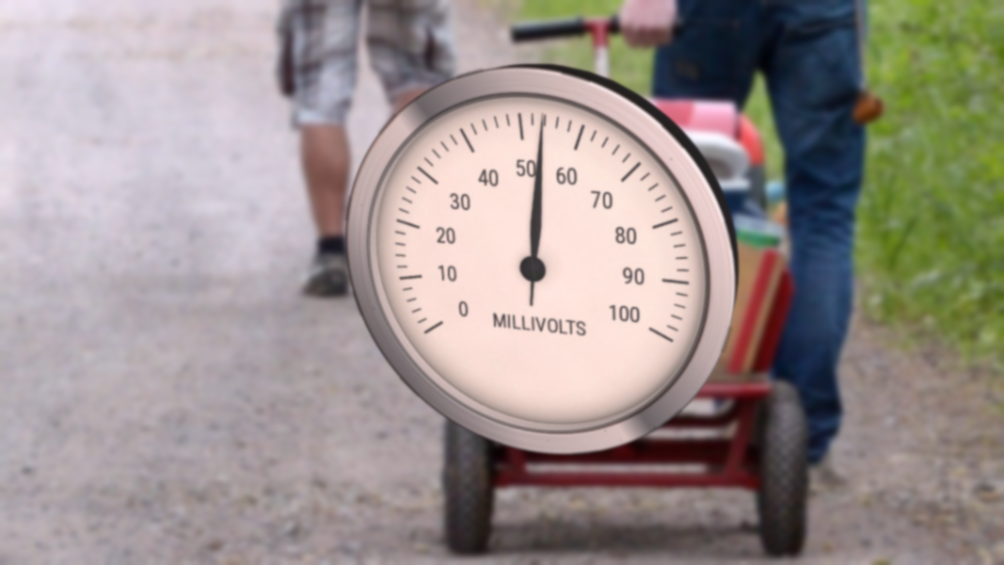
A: mV 54
